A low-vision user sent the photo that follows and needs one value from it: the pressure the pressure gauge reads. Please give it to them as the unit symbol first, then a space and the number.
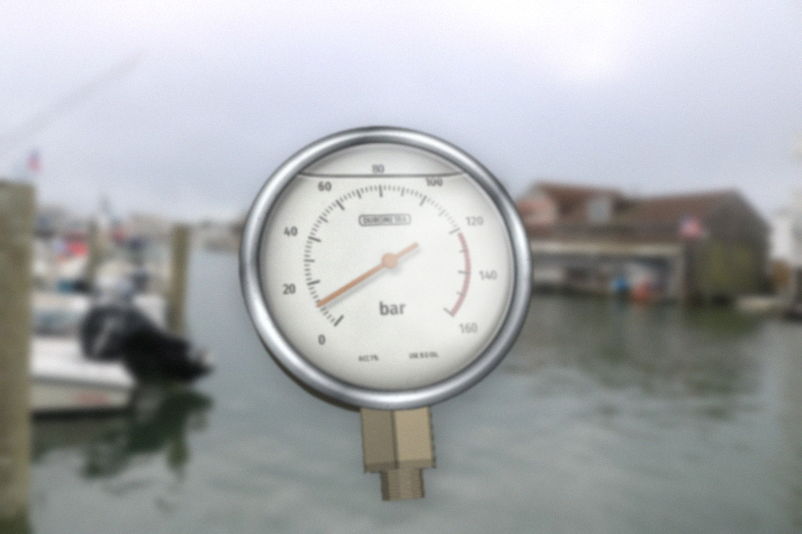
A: bar 10
